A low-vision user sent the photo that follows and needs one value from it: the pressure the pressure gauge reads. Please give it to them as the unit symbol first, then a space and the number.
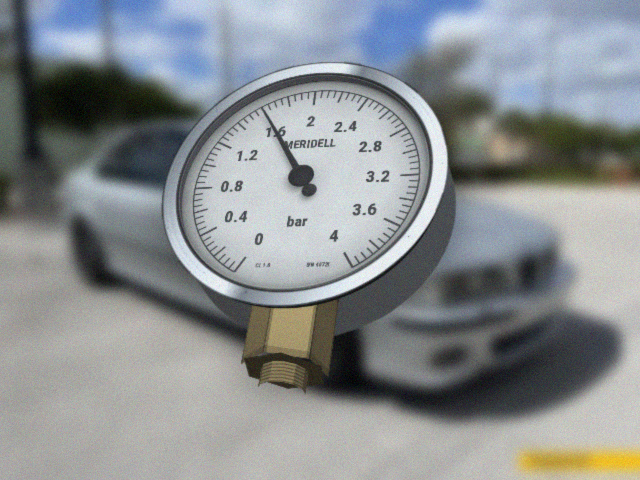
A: bar 1.6
